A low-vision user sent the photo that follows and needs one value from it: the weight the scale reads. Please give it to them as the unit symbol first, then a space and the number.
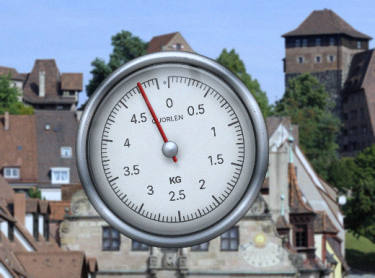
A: kg 4.8
